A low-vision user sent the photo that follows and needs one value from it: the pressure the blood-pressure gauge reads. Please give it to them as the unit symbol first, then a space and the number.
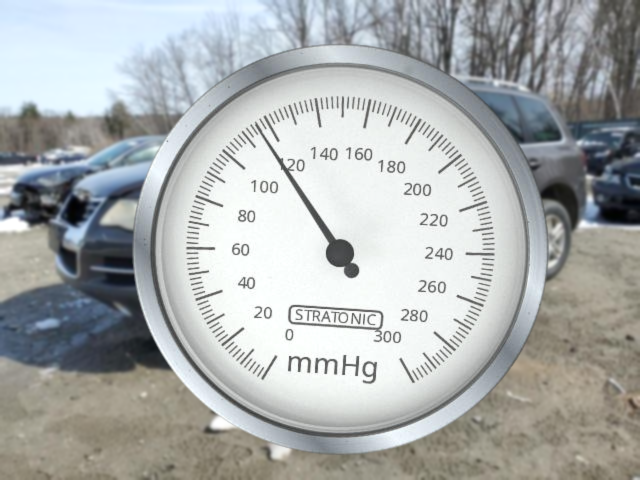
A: mmHg 116
